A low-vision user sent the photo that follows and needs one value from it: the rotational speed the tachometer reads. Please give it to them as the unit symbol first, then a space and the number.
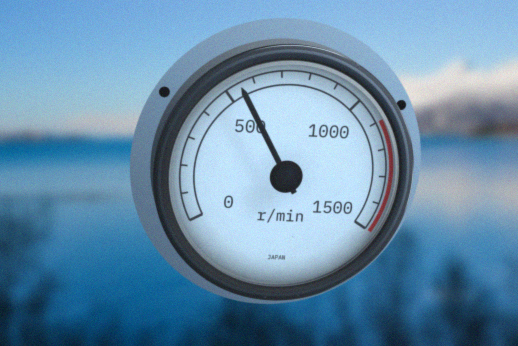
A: rpm 550
